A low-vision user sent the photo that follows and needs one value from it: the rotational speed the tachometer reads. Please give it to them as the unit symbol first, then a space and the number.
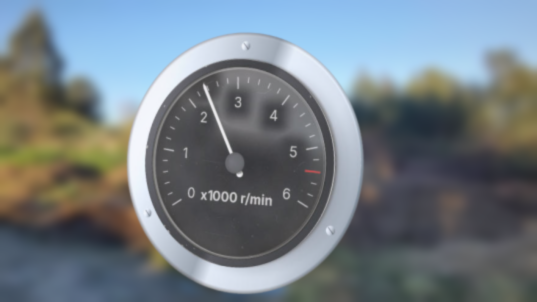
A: rpm 2400
